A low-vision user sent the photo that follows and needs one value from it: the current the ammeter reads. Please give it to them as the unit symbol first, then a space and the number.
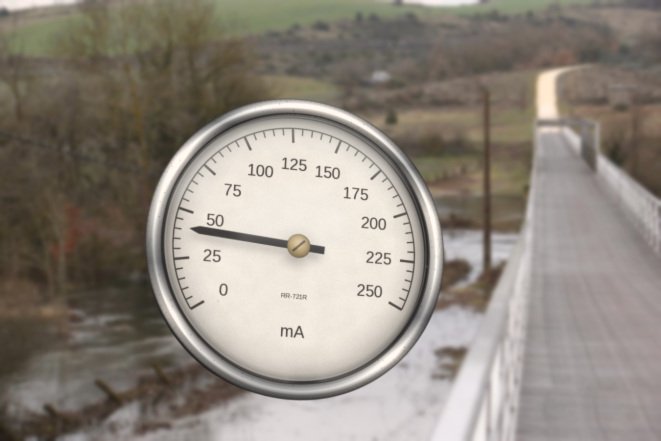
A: mA 40
